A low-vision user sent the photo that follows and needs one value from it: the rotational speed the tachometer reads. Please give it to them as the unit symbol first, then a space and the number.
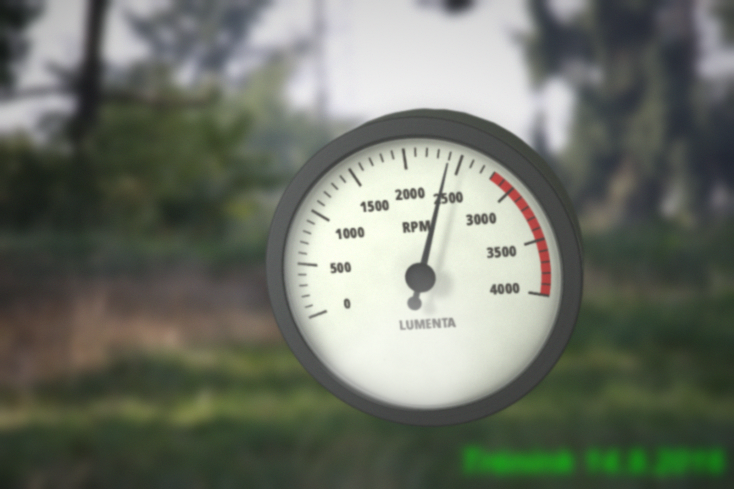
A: rpm 2400
